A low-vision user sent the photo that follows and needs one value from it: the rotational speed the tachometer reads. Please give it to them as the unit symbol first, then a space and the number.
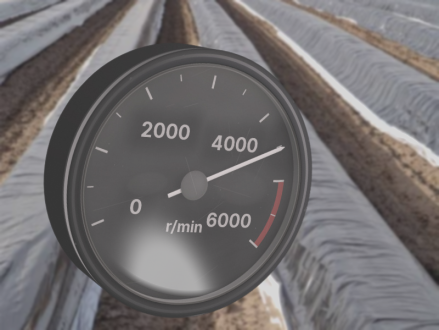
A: rpm 4500
